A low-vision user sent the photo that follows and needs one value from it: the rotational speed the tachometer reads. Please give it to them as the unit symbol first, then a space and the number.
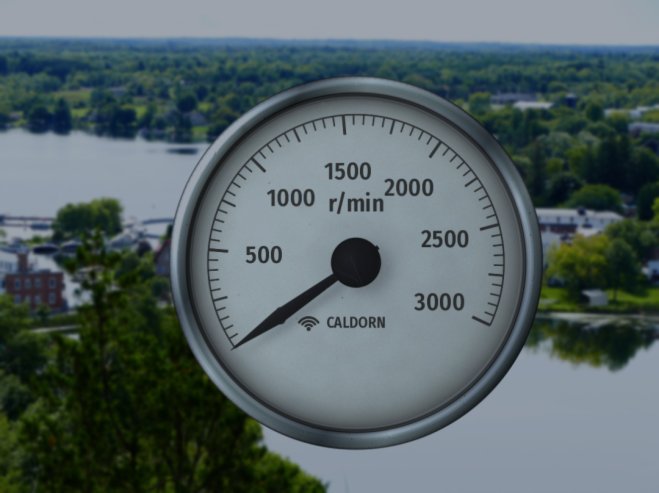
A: rpm 0
